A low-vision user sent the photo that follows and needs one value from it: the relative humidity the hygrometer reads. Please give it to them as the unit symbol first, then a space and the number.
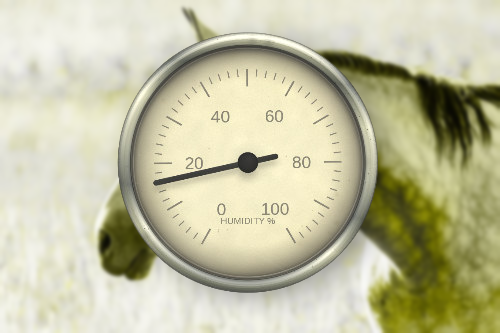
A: % 16
